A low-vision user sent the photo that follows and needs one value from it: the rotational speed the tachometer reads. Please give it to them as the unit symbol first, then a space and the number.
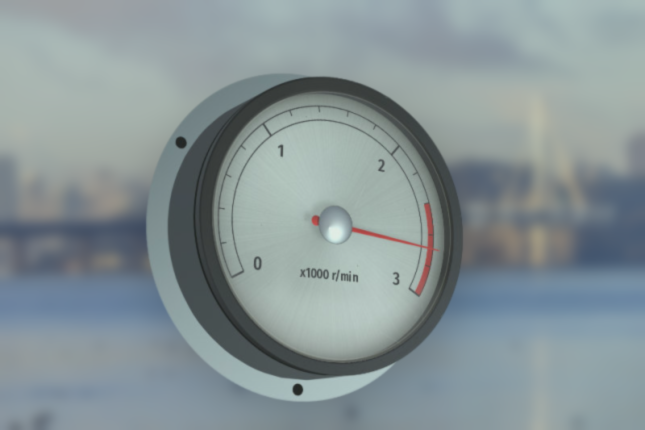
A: rpm 2700
